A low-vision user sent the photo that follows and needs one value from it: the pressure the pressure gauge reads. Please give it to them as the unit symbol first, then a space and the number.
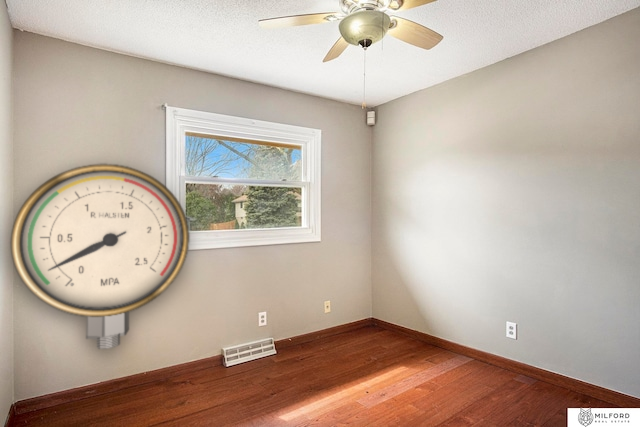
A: MPa 0.2
